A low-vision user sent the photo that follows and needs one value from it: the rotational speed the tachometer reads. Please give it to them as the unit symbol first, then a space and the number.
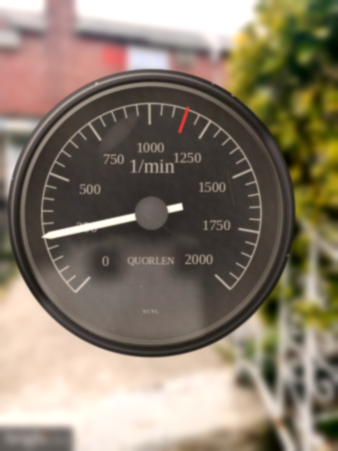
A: rpm 250
